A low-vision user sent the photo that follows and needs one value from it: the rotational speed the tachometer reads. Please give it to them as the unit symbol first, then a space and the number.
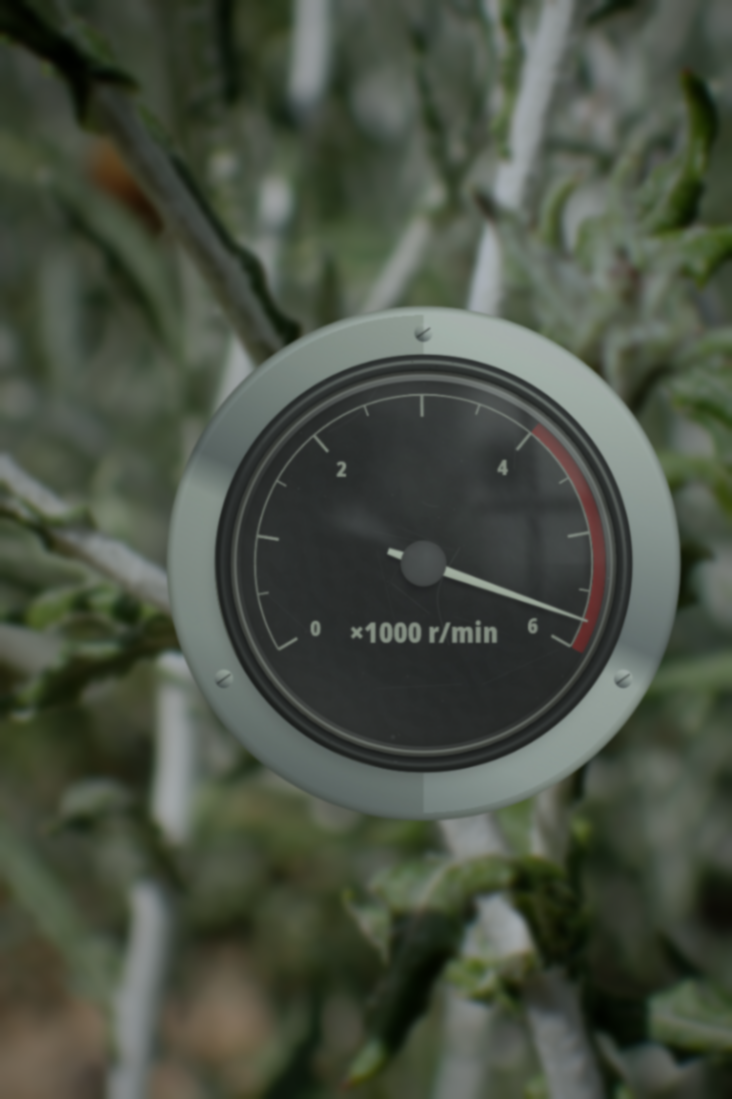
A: rpm 5750
